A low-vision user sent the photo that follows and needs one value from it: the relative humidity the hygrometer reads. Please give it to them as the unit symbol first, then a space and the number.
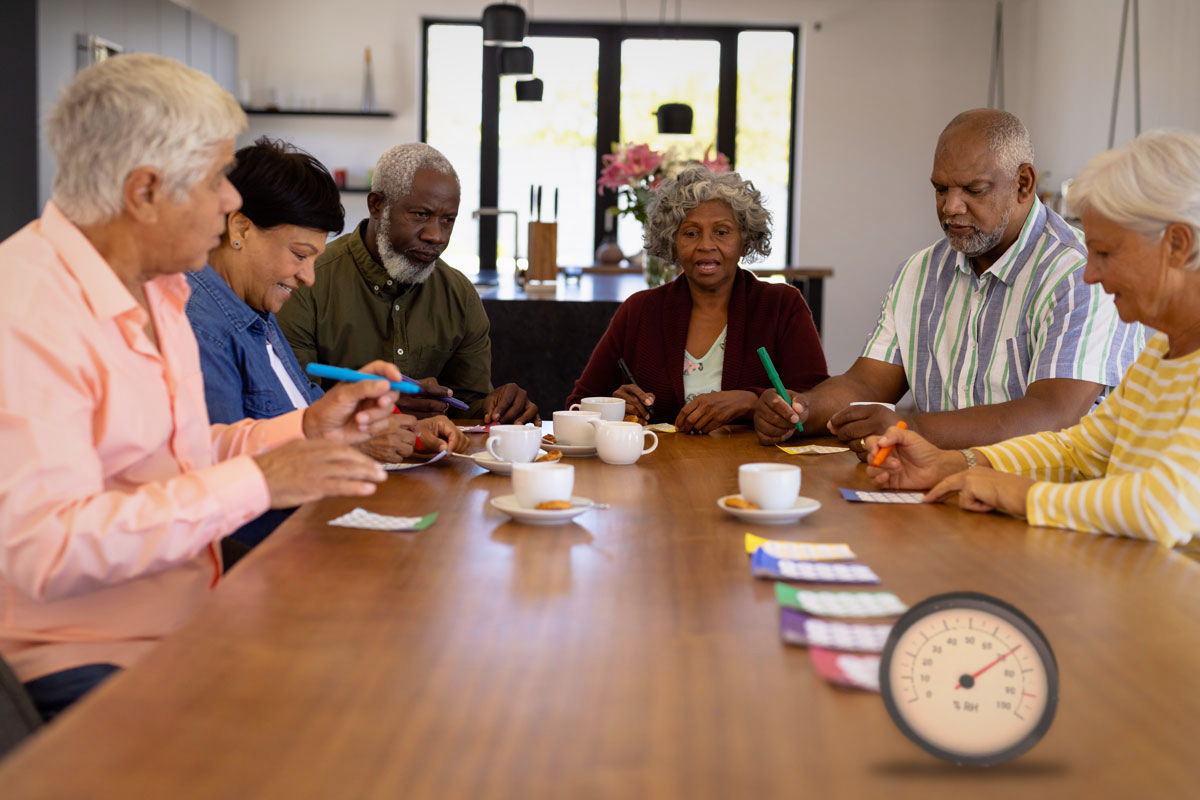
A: % 70
